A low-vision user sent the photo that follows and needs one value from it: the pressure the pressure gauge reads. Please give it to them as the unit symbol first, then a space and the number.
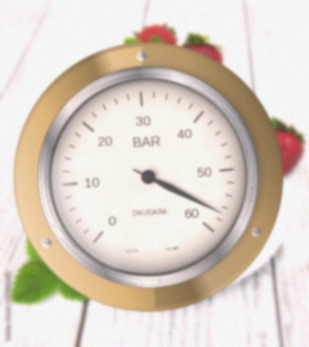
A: bar 57
